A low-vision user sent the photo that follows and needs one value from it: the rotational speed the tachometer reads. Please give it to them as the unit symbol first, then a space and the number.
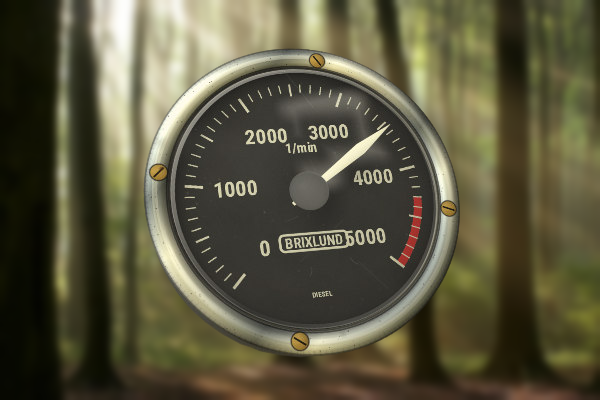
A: rpm 3550
